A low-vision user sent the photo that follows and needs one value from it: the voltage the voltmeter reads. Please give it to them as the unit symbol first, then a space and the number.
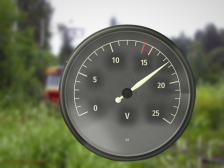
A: V 17.5
